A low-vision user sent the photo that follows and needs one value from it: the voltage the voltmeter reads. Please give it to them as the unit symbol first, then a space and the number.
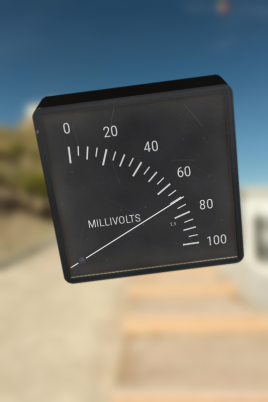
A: mV 70
